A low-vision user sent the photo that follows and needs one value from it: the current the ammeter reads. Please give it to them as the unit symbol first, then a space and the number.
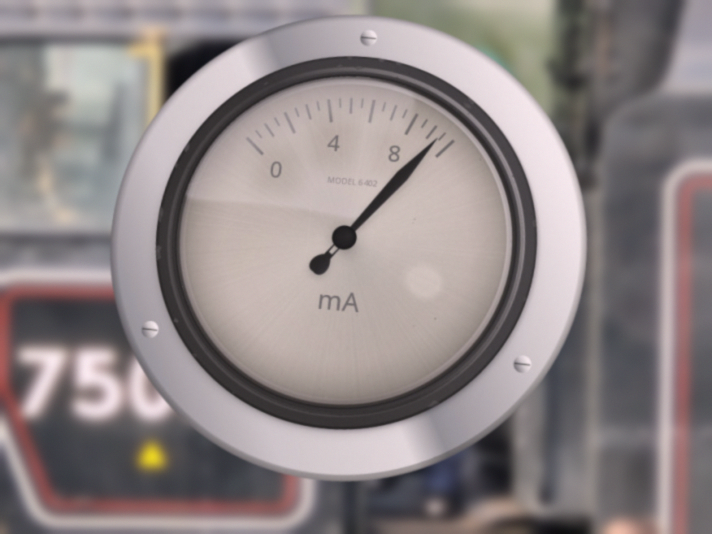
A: mA 9.5
